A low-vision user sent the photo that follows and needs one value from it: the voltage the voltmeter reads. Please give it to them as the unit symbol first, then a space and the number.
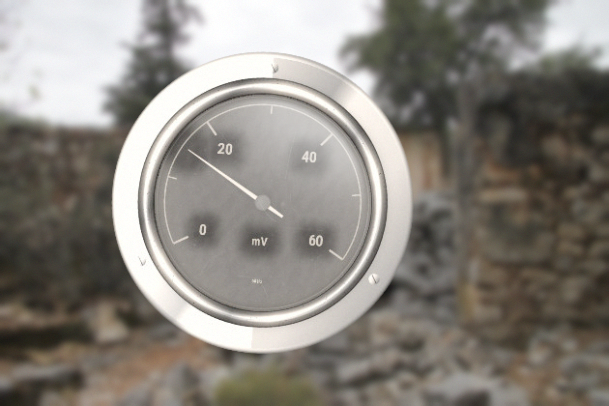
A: mV 15
